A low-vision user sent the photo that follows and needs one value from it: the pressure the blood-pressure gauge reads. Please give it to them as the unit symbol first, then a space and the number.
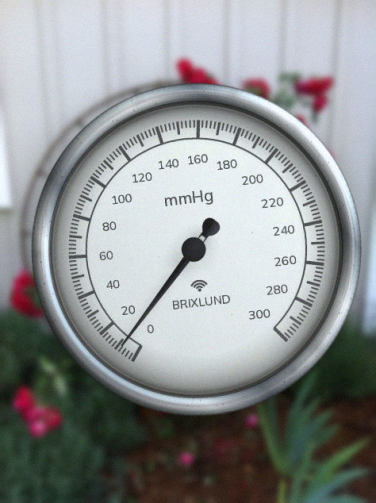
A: mmHg 8
